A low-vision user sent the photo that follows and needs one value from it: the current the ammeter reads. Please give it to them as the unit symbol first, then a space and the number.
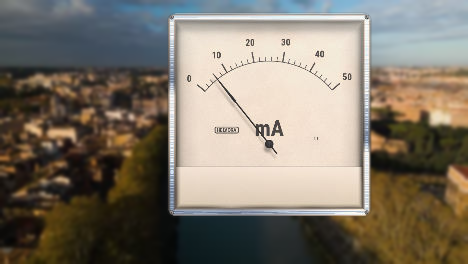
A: mA 6
